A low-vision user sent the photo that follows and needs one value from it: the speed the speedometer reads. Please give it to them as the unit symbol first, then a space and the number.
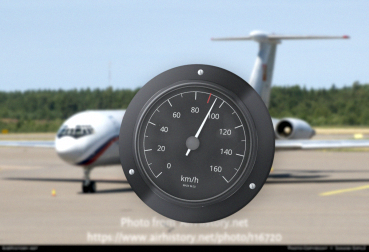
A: km/h 95
